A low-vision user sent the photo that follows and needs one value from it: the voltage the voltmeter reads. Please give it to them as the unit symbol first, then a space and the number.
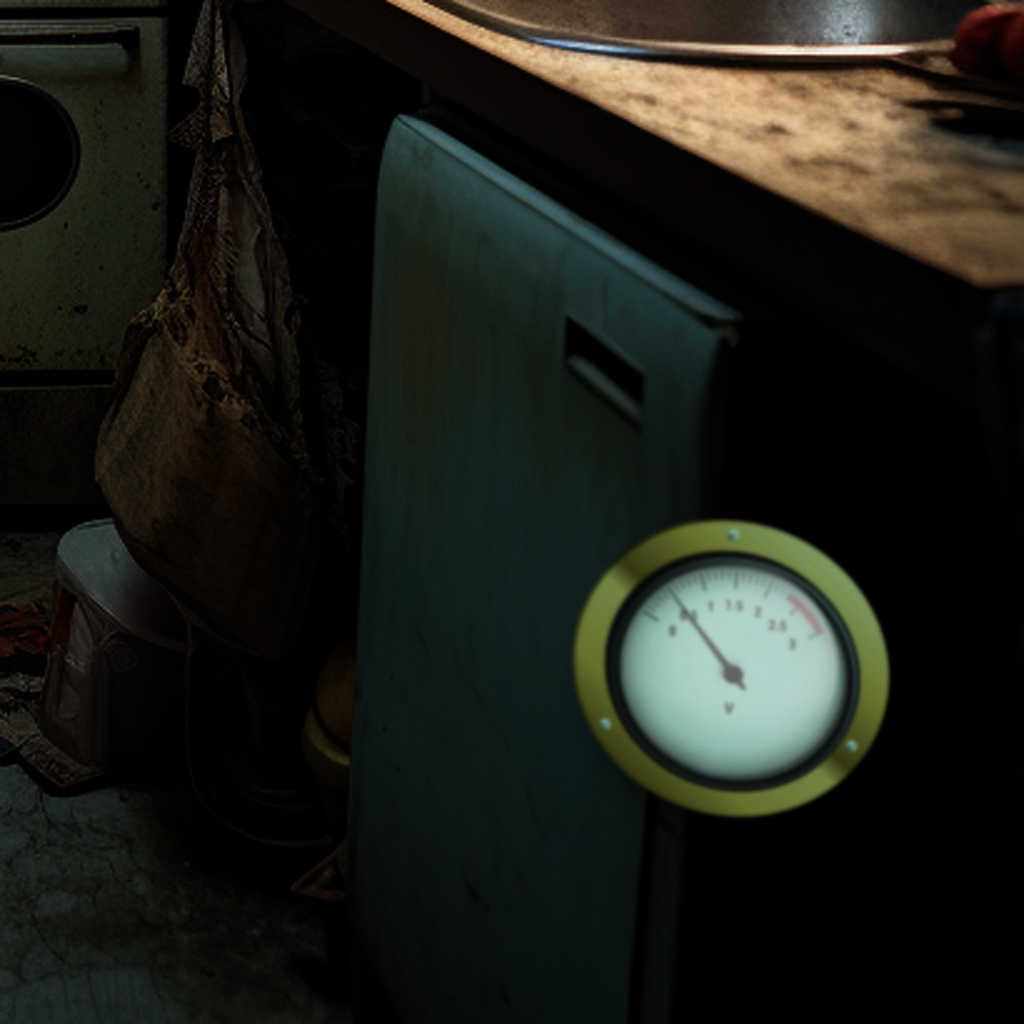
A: V 0.5
